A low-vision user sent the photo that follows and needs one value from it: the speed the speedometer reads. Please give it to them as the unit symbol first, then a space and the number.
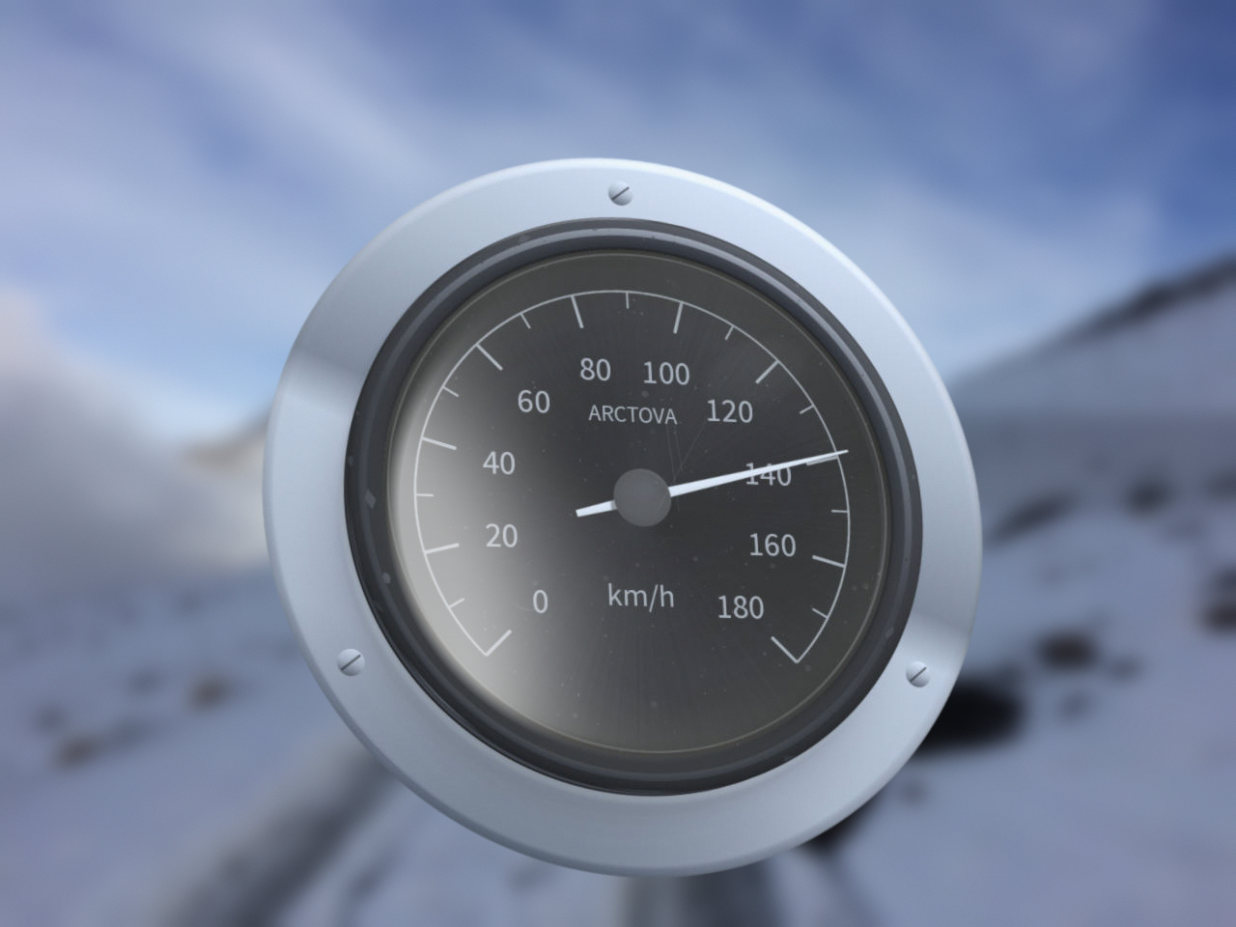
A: km/h 140
